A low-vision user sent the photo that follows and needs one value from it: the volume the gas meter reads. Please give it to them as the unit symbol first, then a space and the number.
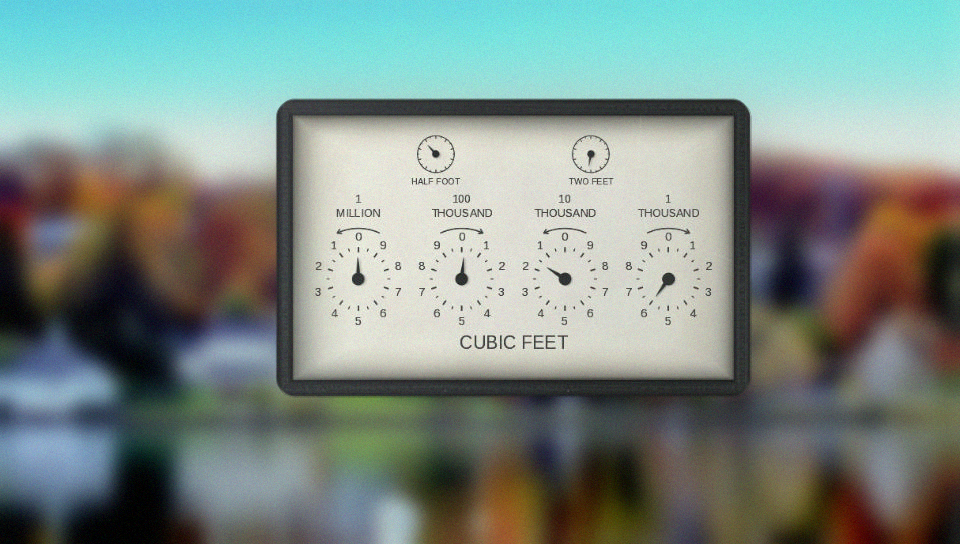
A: ft³ 1600
